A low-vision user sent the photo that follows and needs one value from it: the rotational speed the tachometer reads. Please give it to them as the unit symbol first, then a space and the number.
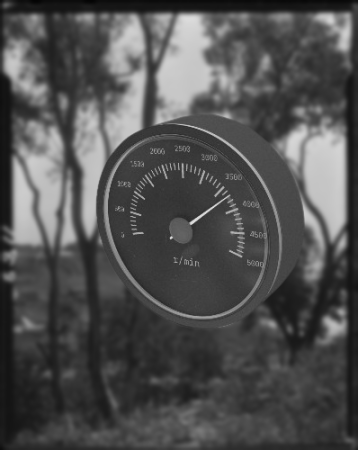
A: rpm 3700
